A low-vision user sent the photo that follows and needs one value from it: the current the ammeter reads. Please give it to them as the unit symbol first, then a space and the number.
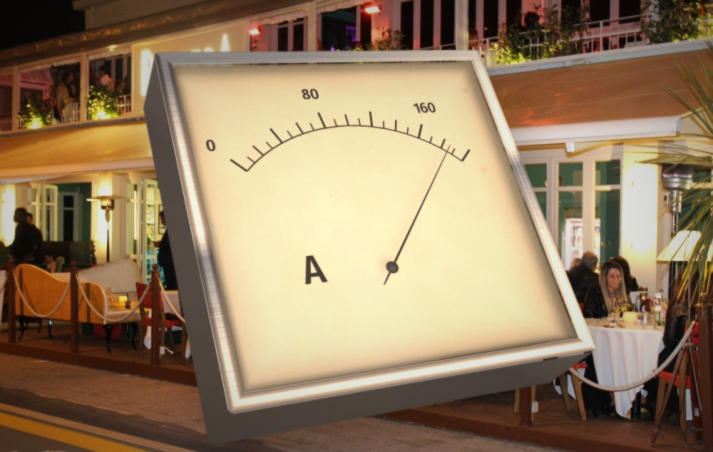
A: A 185
